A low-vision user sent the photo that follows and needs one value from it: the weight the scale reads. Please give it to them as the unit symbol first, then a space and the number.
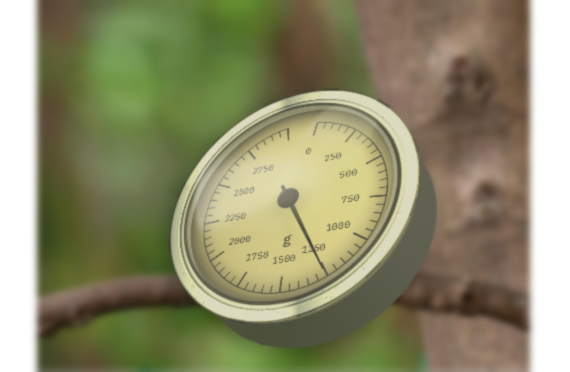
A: g 1250
